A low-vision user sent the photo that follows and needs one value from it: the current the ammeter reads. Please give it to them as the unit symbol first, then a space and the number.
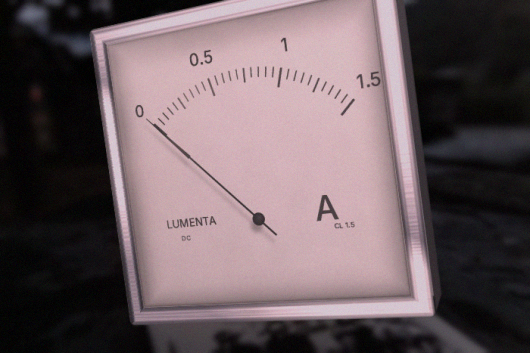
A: A 0
